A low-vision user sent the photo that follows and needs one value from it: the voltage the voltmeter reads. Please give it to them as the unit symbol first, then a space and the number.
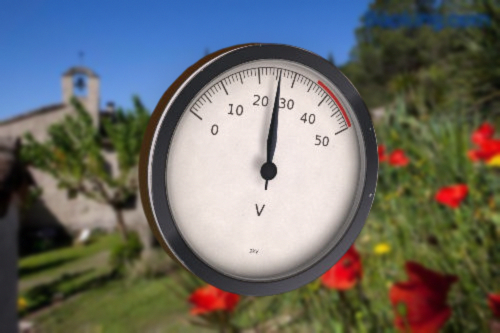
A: V 25
